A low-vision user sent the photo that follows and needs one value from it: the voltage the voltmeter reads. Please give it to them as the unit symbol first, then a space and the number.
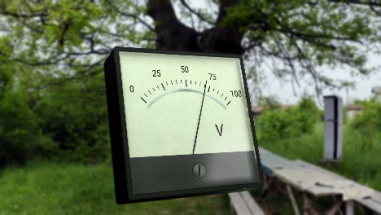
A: V 70
